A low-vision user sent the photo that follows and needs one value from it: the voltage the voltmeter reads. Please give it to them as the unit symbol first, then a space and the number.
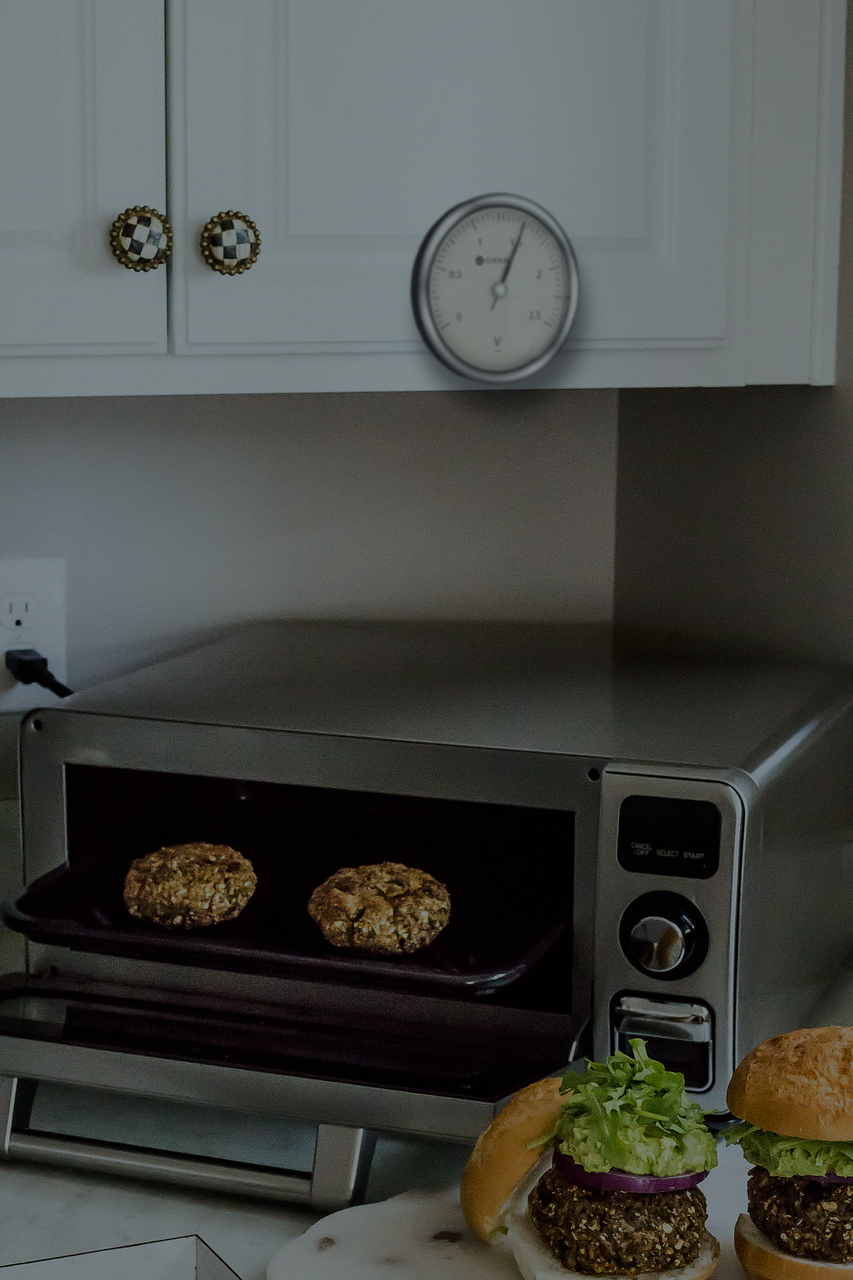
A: V 1.5
